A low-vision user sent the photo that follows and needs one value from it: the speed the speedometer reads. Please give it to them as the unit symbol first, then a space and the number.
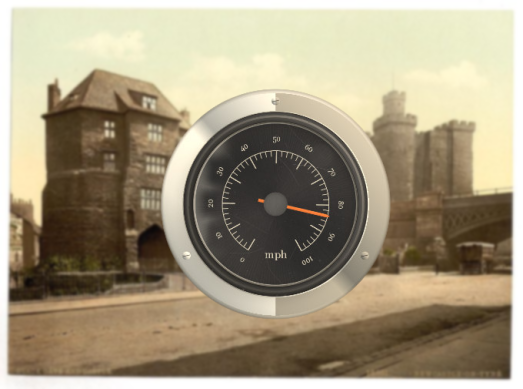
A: mph 84
